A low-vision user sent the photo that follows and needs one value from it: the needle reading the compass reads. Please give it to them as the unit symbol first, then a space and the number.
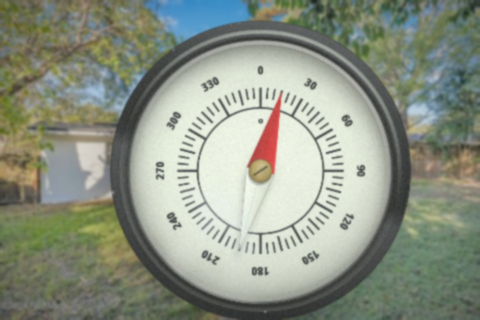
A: ° 15
